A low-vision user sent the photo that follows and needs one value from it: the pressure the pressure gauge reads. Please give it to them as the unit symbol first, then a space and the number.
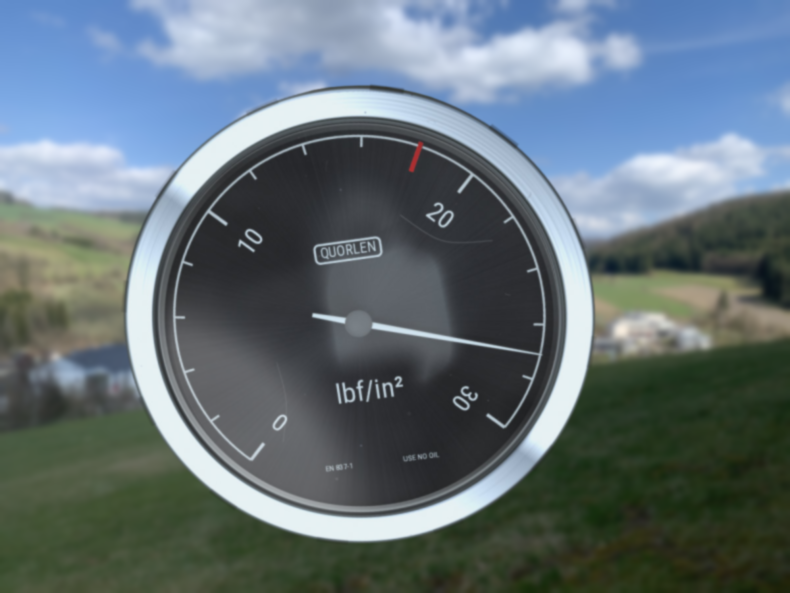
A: psi 27
